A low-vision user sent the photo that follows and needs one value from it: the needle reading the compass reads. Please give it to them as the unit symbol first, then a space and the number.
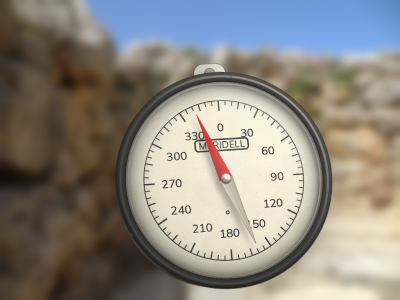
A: ° 340
